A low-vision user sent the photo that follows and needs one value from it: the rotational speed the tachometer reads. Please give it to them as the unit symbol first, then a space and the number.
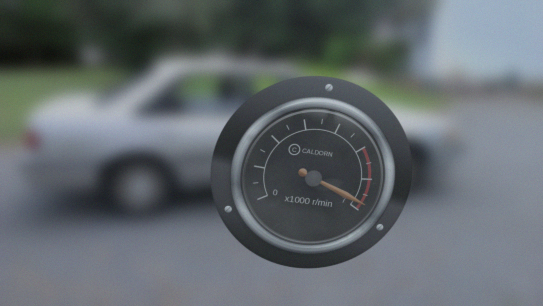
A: rpm 6750
